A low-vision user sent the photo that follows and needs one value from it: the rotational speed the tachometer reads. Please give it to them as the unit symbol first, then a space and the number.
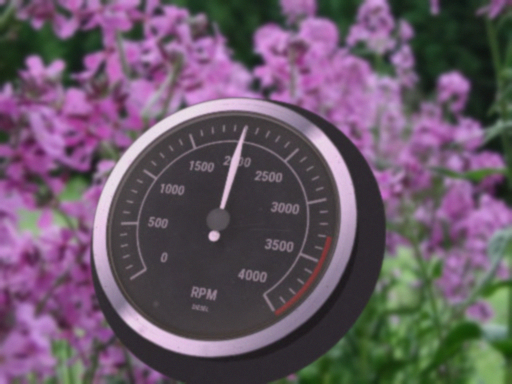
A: rpm 2000
